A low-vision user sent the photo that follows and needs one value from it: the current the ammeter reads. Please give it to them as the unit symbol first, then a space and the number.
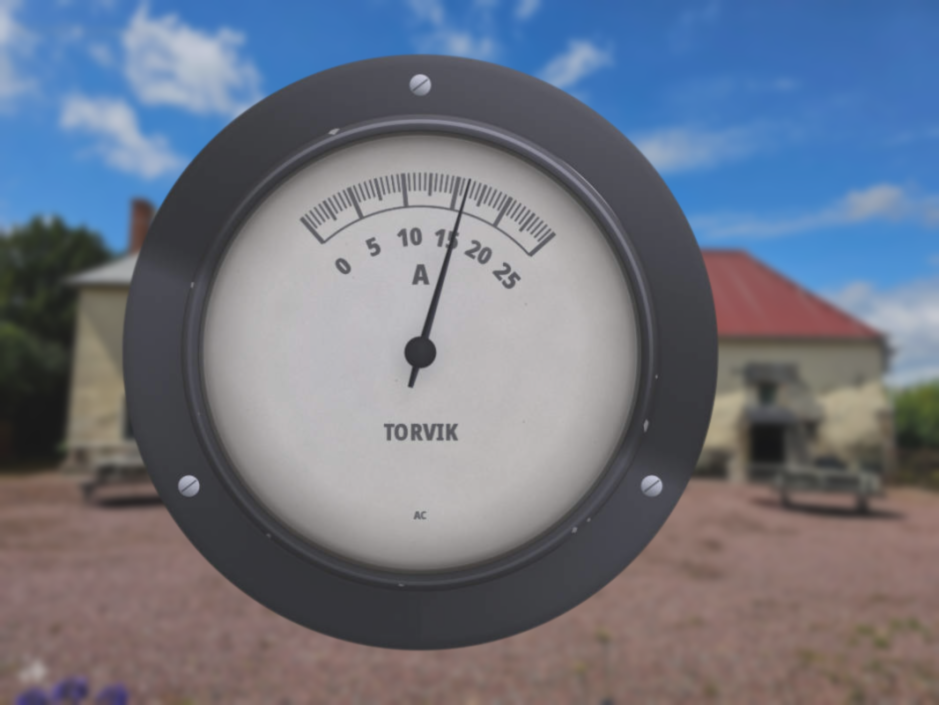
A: A 16
